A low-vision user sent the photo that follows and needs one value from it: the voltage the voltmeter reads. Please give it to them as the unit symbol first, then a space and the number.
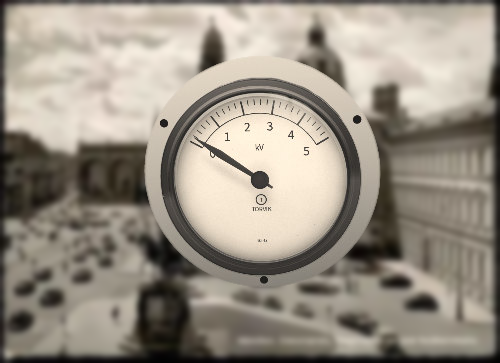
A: kV 0.2
